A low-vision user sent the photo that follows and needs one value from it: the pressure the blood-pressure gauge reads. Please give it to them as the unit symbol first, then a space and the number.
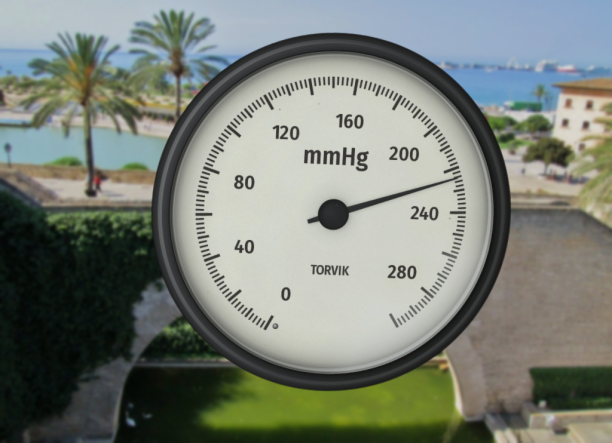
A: mmHg 224
